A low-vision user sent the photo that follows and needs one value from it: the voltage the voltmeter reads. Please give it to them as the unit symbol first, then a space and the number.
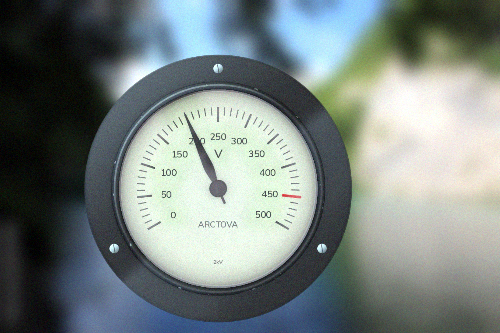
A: V 200
